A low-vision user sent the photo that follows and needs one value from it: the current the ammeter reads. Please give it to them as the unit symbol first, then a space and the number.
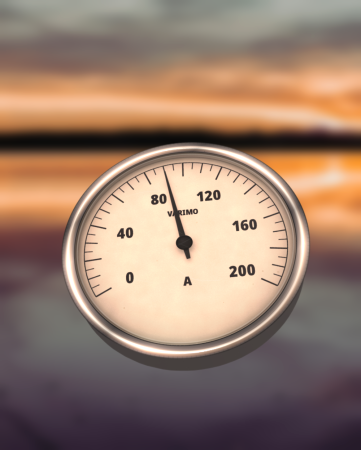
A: A 90
